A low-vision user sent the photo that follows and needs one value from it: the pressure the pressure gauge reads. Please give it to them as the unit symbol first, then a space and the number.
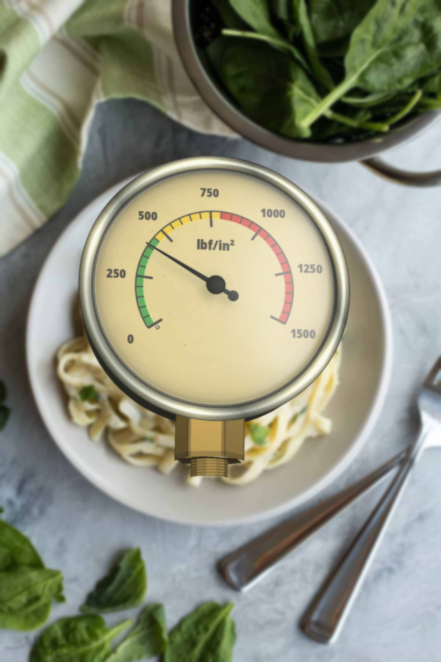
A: psi 400
